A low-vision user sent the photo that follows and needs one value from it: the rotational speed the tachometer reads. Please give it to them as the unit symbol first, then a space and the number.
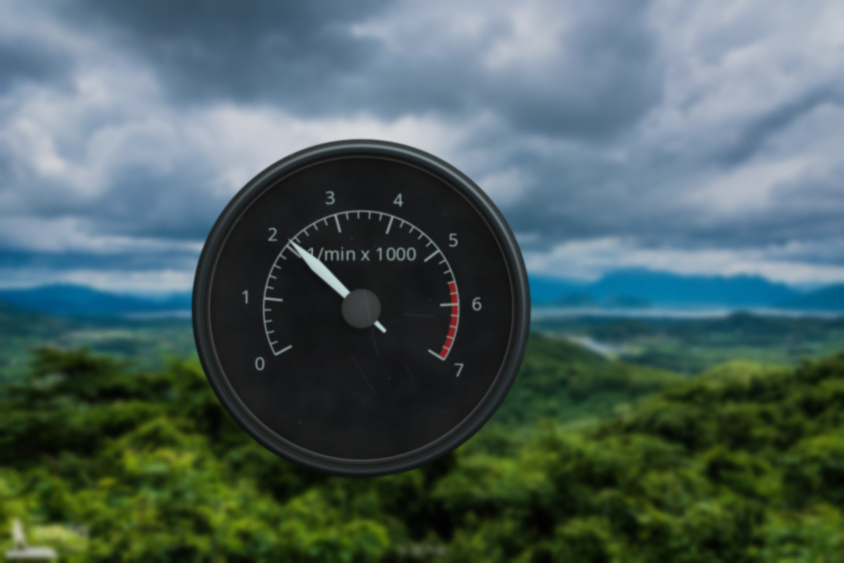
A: rpm 2100
